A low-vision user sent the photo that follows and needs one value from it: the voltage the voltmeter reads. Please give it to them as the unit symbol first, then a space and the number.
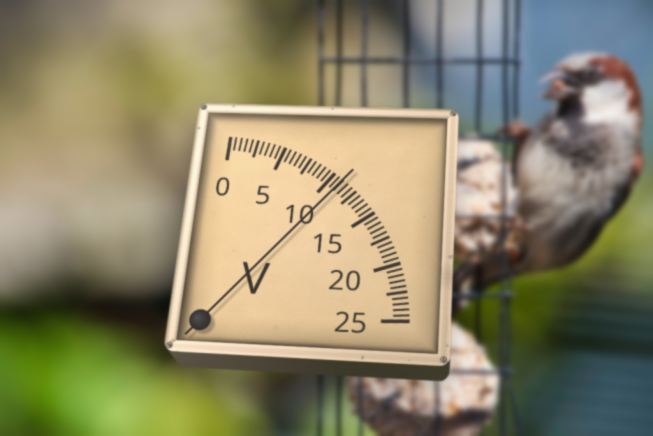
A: V 11
